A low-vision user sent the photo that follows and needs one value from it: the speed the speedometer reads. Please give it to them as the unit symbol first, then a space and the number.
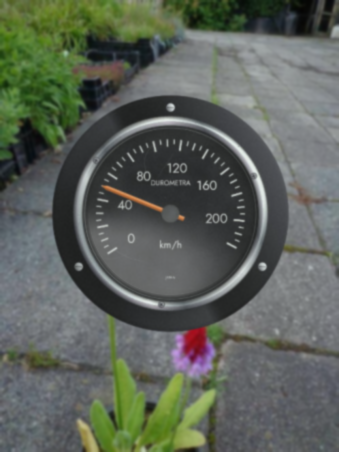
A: km/h 50
